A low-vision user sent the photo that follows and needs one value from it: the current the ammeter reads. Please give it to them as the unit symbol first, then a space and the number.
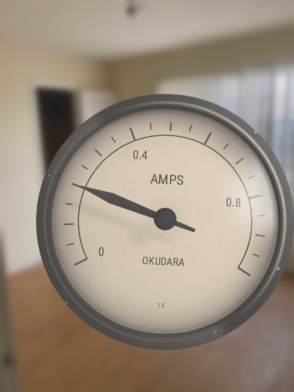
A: A 0.2
